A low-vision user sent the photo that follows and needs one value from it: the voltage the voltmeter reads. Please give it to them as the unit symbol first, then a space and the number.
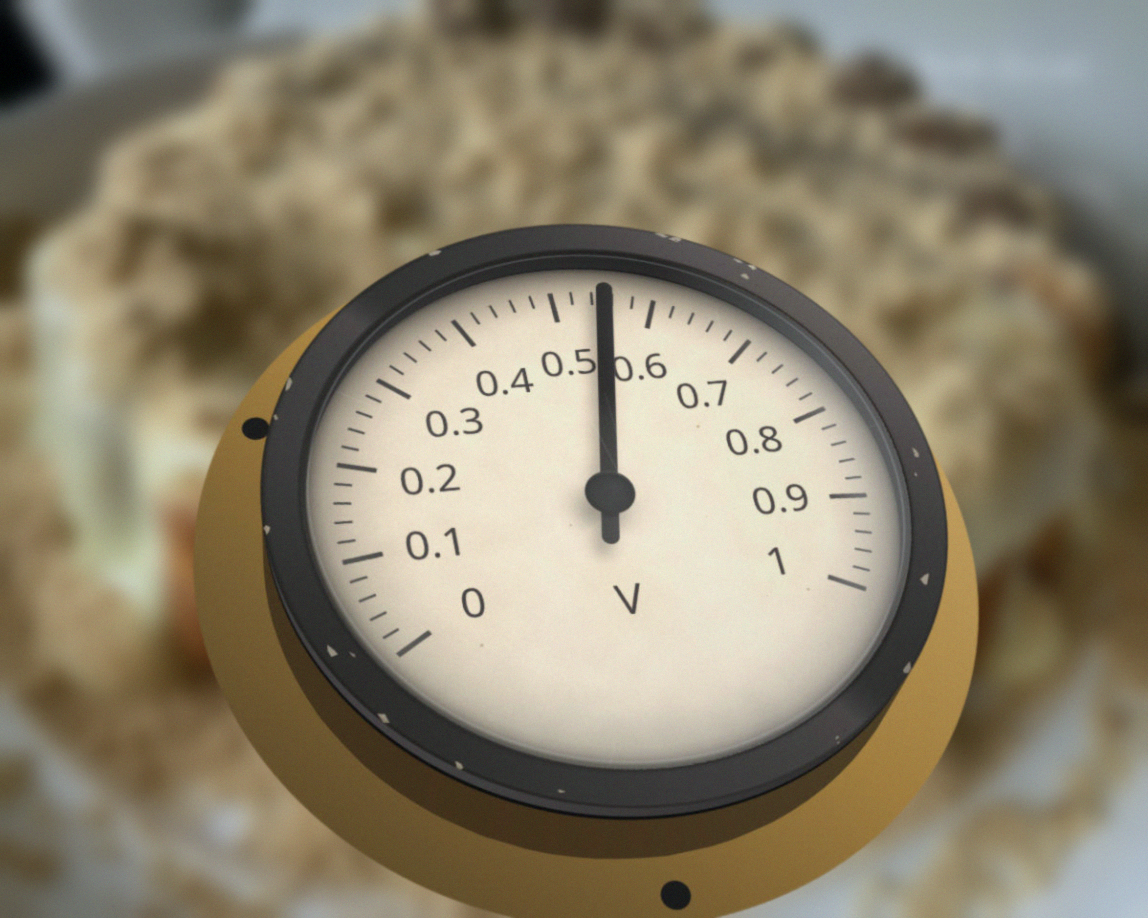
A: V 0.55
